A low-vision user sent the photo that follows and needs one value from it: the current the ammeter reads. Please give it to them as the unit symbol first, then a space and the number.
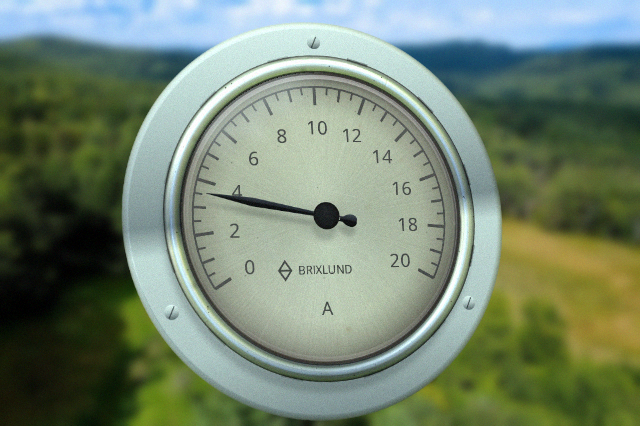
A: A 3.5
